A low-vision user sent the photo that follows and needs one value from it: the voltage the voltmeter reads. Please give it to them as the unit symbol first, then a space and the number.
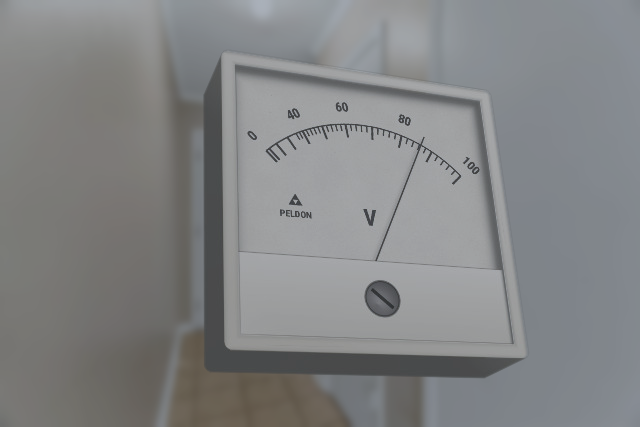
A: V 86
